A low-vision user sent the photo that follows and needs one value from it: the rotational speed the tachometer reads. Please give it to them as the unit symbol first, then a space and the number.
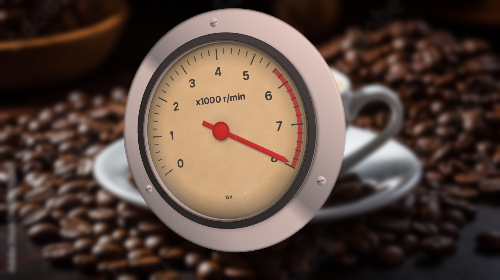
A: rpm 7900
